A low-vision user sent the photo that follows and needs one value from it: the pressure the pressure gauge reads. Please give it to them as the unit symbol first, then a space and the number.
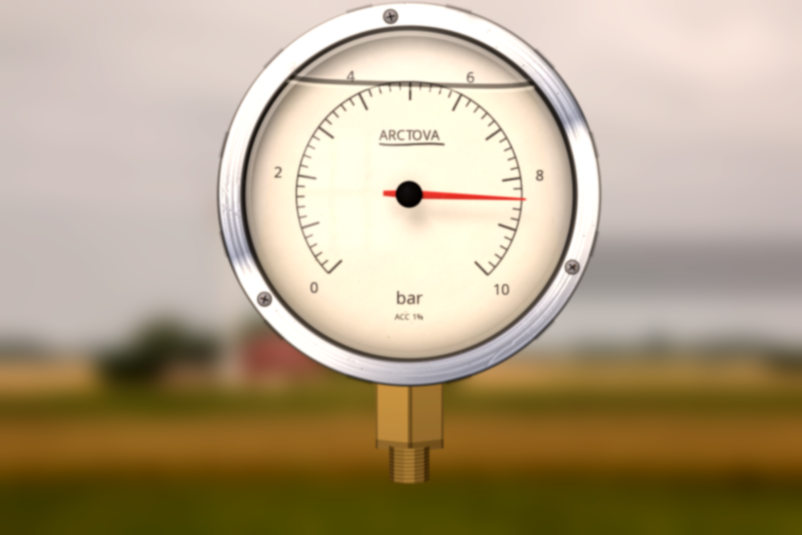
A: bar 8.4
